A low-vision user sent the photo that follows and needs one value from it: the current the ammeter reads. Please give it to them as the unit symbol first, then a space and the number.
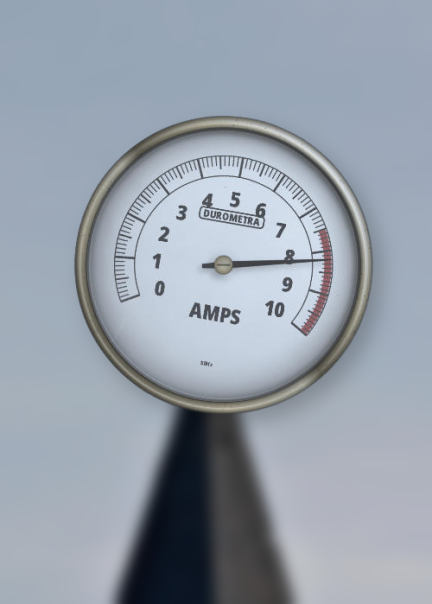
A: A 8.2
